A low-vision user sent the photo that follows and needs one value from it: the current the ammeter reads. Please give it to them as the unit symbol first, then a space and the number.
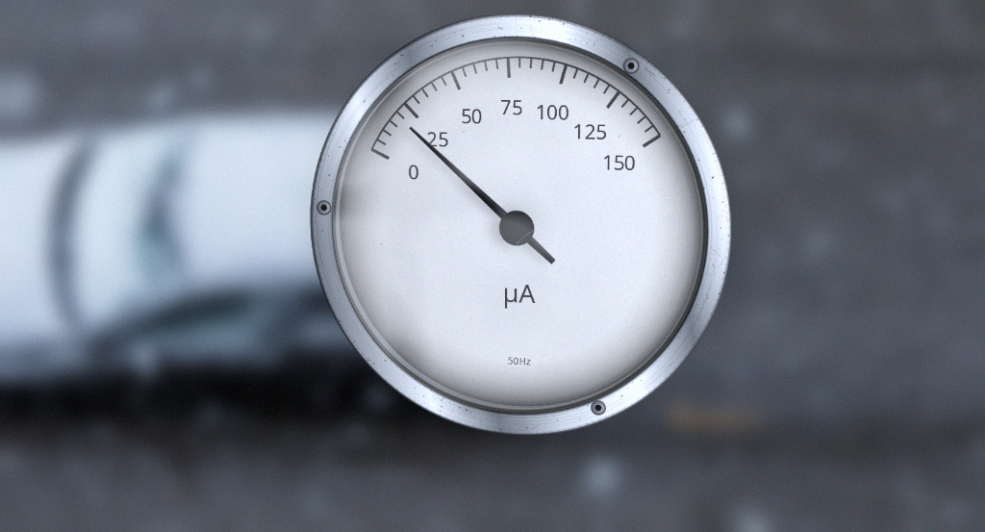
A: µA 20
